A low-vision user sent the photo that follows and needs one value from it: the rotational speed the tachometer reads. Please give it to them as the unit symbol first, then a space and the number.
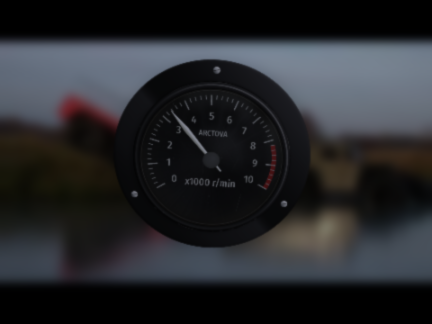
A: rpm 3400
